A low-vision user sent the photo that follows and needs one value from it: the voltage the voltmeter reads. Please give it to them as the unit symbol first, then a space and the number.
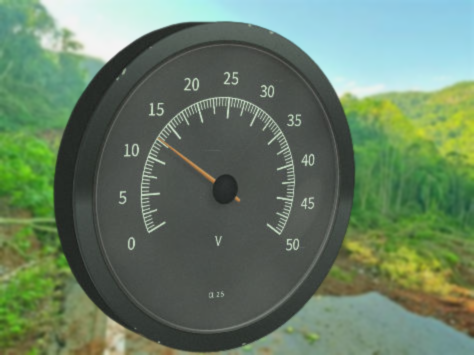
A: V 12.5
